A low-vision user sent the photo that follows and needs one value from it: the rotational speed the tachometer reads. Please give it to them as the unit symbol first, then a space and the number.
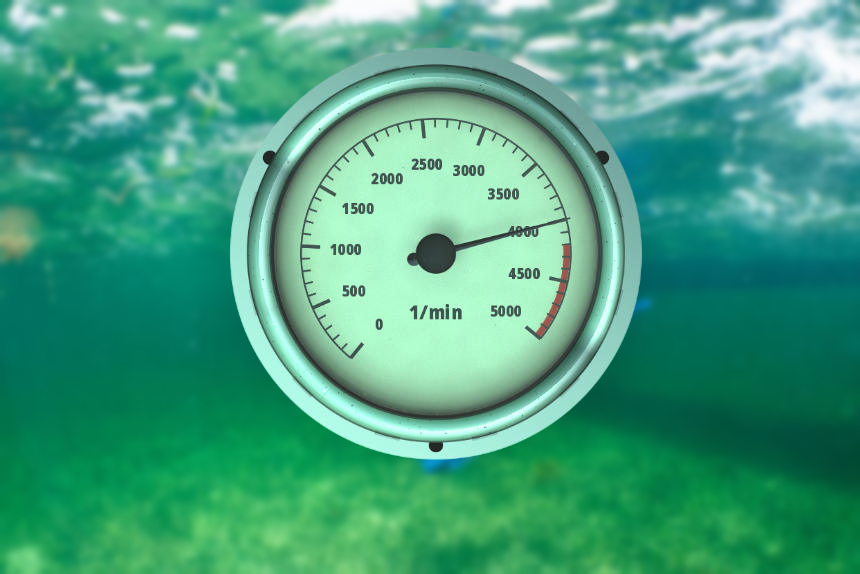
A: rpm 4000
